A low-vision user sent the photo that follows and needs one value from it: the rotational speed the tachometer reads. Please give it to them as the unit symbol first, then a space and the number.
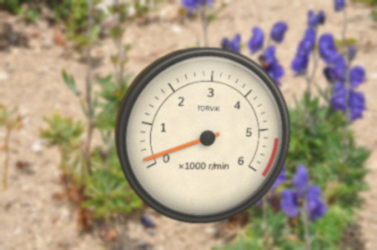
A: rpm 200
